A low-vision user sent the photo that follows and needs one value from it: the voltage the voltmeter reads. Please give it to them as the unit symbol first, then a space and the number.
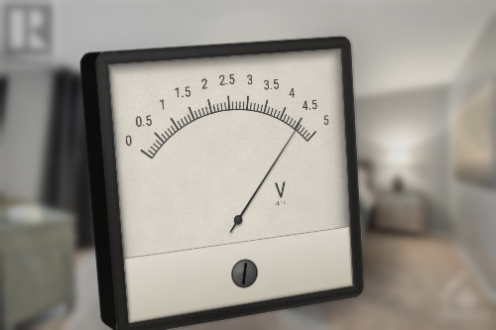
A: V 4.5
